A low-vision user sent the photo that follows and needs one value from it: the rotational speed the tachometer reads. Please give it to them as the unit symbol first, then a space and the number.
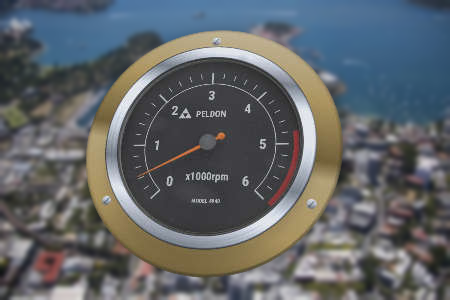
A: rpm 400
